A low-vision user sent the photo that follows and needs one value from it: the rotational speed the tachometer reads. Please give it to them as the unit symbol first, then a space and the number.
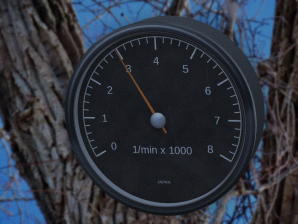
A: rpm 3000
